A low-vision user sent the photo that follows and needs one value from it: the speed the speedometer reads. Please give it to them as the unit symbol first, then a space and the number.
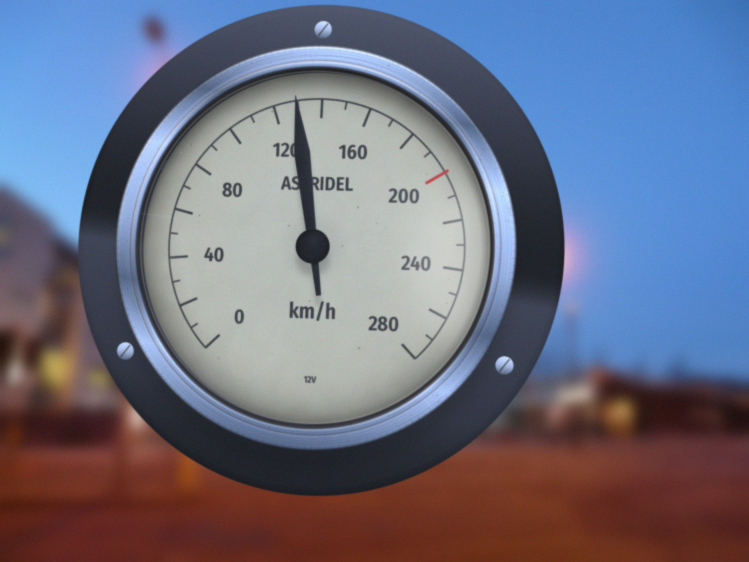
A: km/h 130
